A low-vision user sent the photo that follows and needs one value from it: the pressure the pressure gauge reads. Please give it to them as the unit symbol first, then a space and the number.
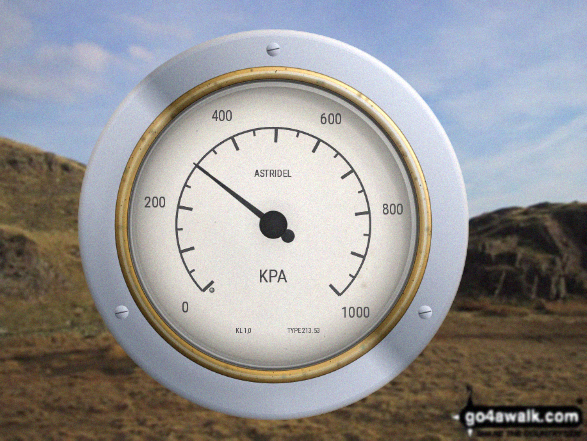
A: kPa 300
